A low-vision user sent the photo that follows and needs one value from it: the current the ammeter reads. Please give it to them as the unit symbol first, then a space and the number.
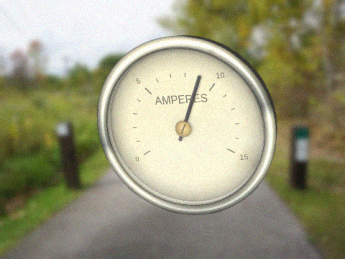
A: A 9
